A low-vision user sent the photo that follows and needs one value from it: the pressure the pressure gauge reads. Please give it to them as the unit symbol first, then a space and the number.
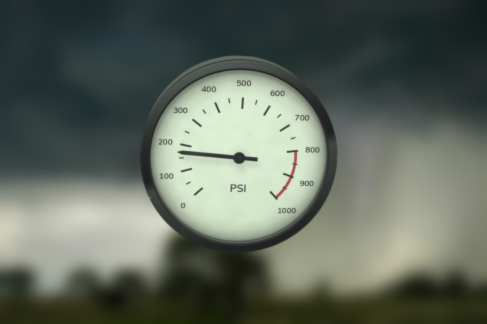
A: psi 175
